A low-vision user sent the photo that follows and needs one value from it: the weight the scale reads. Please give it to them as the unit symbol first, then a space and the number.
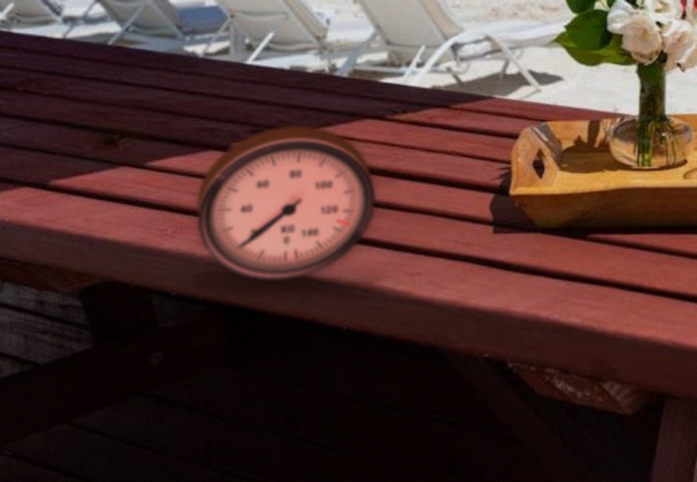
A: kg 20
